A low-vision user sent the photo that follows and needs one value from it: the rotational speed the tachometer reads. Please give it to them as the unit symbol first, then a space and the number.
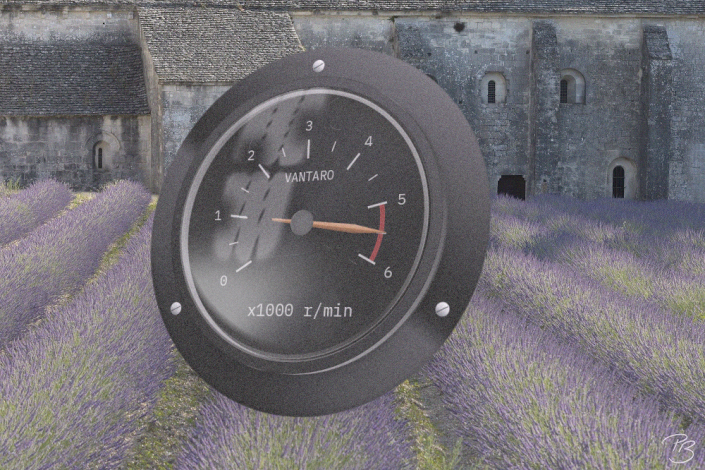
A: rpm 5500
